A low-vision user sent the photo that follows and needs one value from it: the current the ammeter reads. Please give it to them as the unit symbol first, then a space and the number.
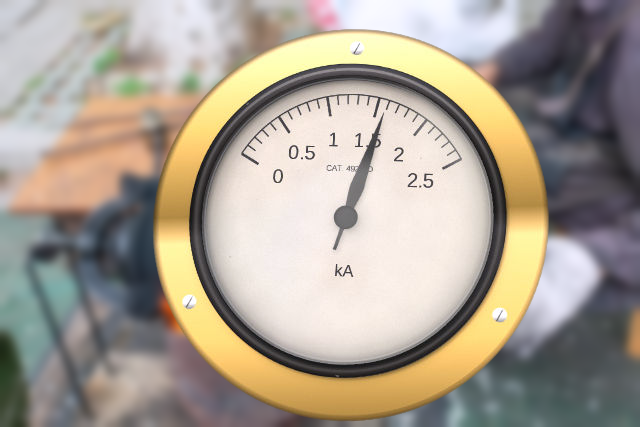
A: kA 1.6
